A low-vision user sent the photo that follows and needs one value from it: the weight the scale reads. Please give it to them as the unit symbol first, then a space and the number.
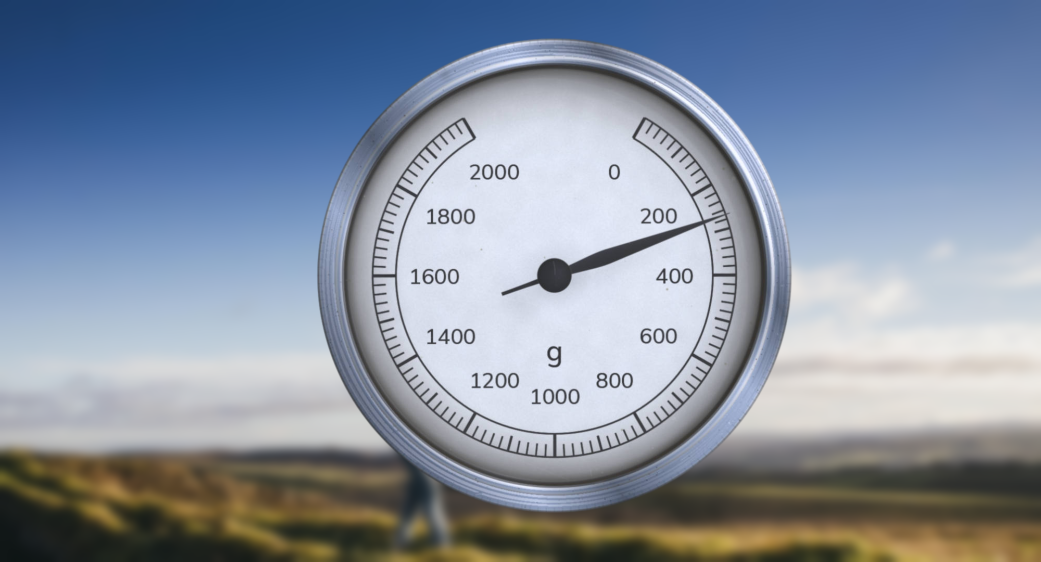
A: g 270
